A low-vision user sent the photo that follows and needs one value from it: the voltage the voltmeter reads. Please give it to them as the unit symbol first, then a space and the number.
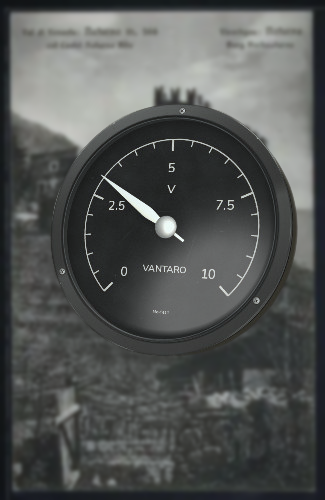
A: V 3
